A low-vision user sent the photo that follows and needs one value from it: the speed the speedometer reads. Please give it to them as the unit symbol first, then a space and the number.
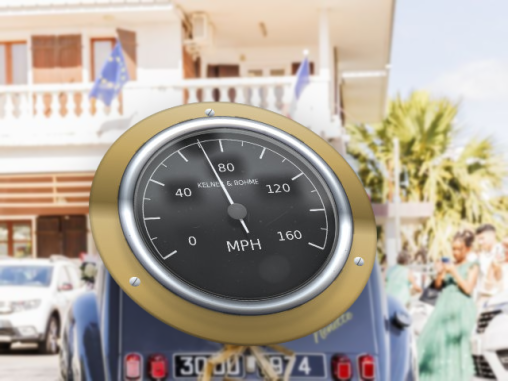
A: mph 70
